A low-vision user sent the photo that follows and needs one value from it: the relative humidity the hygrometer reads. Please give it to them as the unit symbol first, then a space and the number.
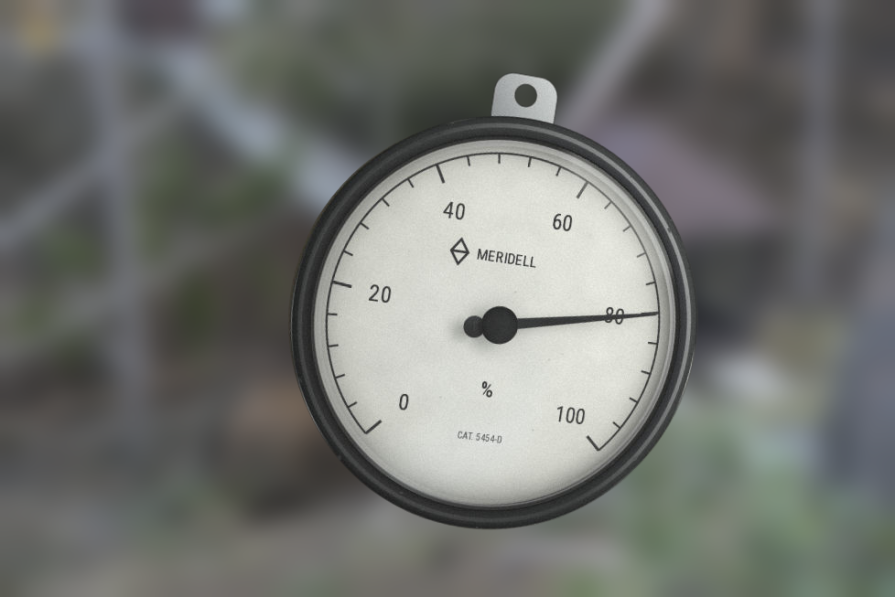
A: % 80
